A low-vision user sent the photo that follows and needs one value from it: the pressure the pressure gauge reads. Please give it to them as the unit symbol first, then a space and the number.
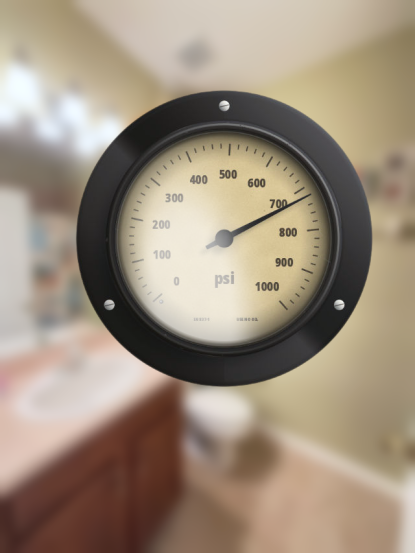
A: psi 720
